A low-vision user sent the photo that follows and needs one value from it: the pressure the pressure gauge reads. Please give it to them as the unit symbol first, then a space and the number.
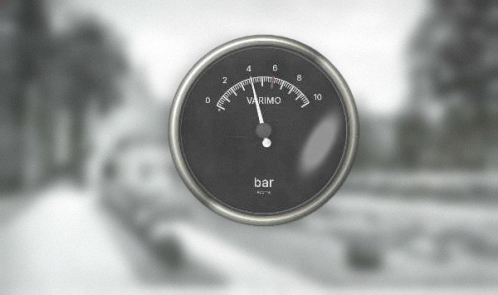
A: bar 4
